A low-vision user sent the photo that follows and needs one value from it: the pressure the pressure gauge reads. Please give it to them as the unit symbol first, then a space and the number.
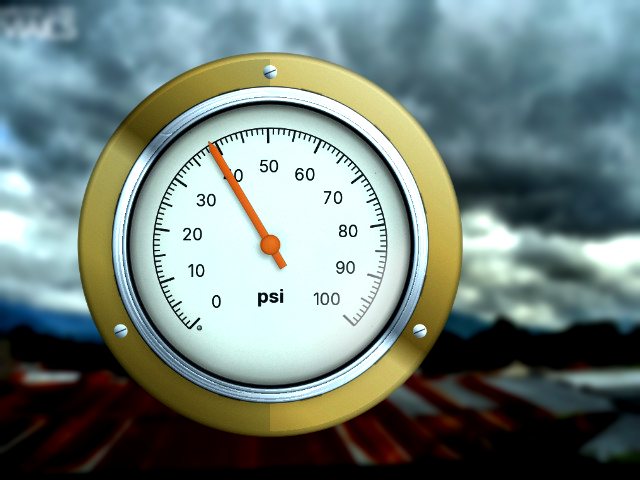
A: psi 39
